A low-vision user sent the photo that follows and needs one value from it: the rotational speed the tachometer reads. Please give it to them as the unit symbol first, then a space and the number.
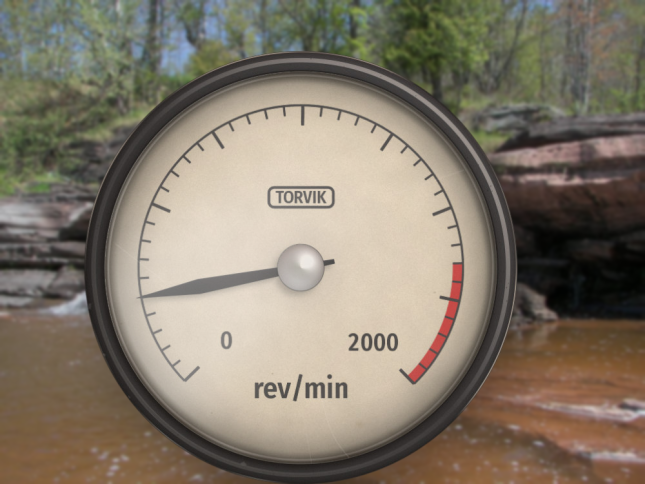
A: rpm 250
